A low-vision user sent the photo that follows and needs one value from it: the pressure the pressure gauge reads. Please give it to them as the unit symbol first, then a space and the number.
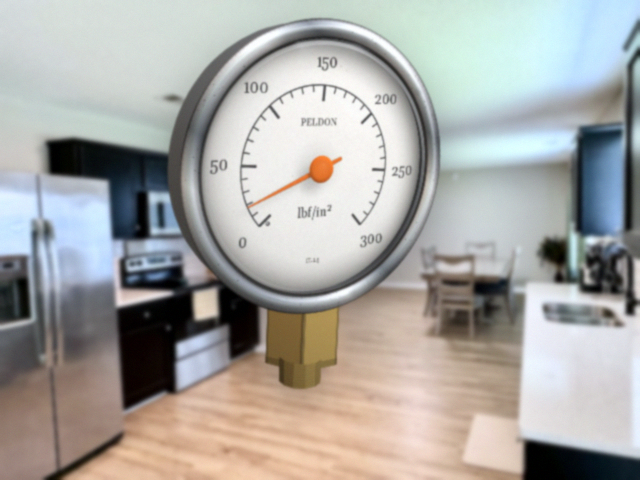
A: psi 20
